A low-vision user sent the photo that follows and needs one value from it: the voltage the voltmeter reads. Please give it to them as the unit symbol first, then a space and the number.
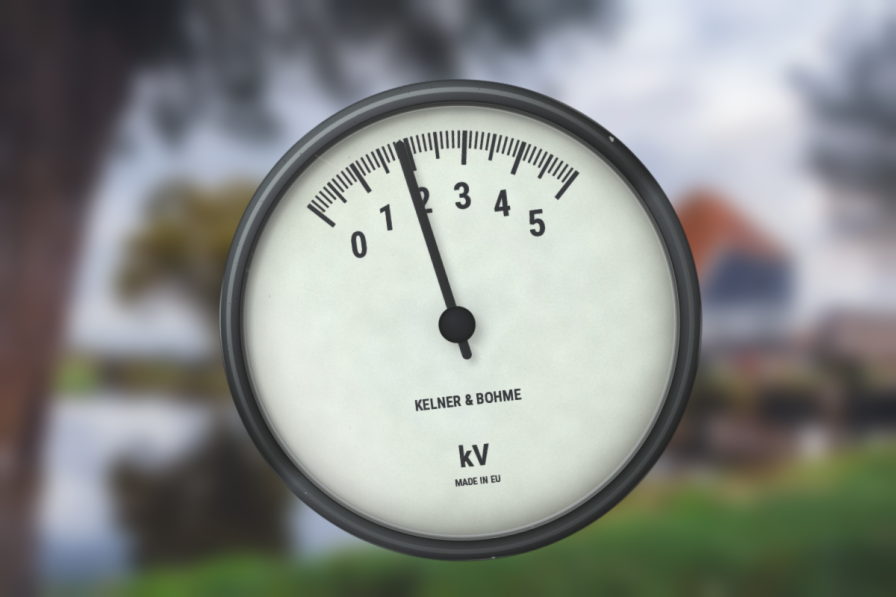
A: kV 1.9
